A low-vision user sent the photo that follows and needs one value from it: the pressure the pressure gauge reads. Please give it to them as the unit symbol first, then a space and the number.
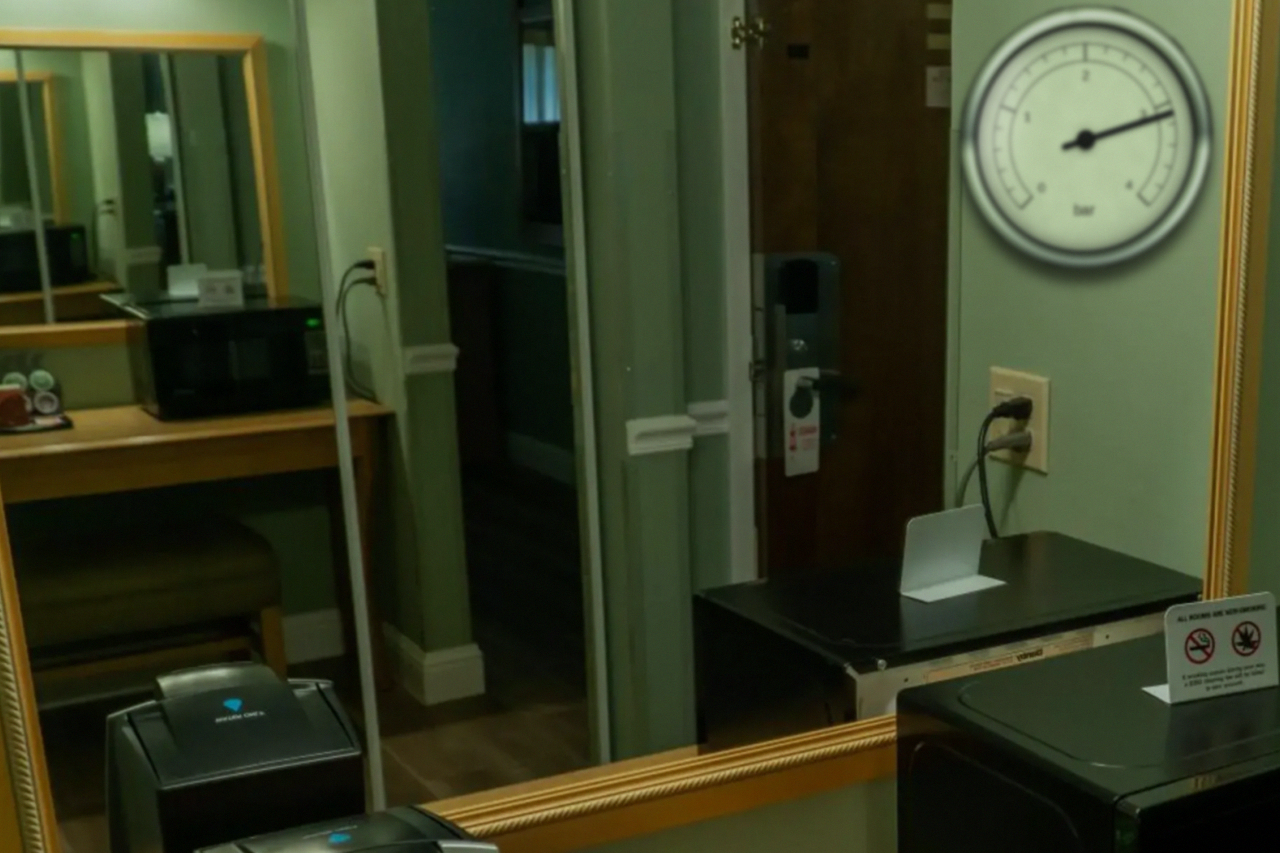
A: bar 3.1
